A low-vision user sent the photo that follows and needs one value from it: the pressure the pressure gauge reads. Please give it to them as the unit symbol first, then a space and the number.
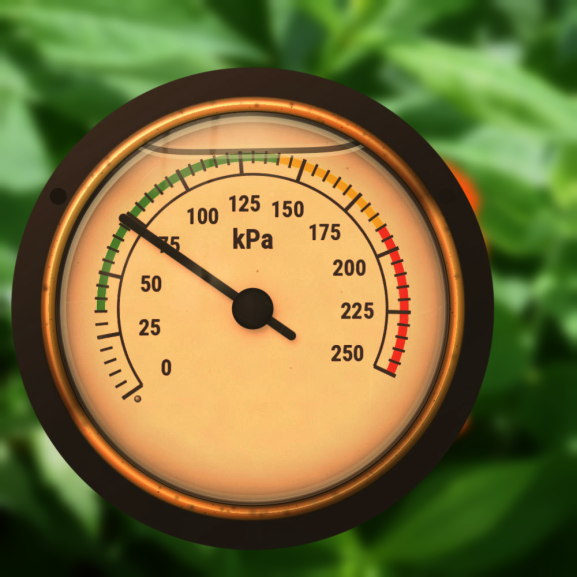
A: kPa 72.5
